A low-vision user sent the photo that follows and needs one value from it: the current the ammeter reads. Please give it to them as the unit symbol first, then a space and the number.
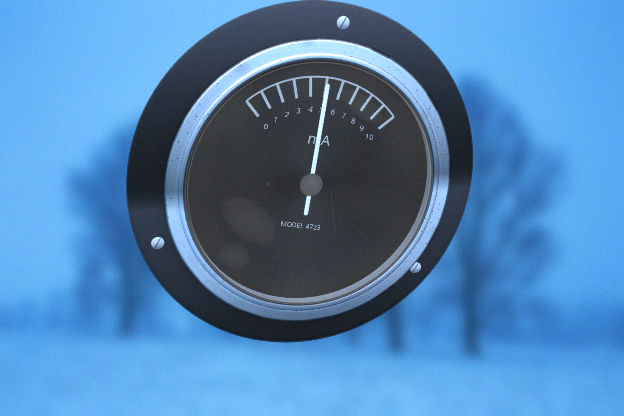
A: mA 5
